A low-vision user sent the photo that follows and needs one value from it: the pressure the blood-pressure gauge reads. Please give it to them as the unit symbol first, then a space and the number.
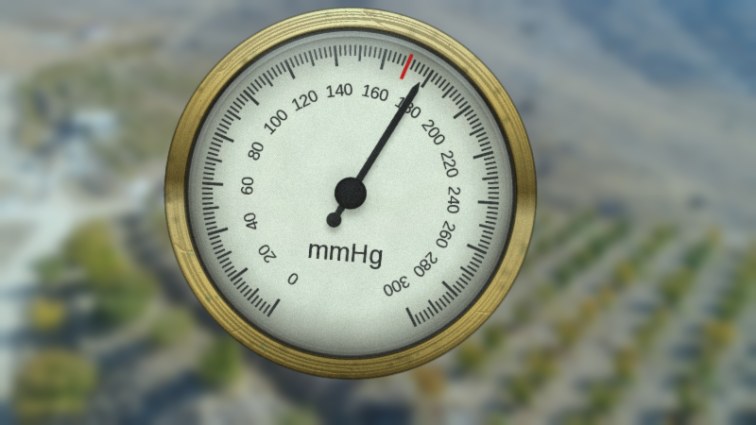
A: mmHg 178
